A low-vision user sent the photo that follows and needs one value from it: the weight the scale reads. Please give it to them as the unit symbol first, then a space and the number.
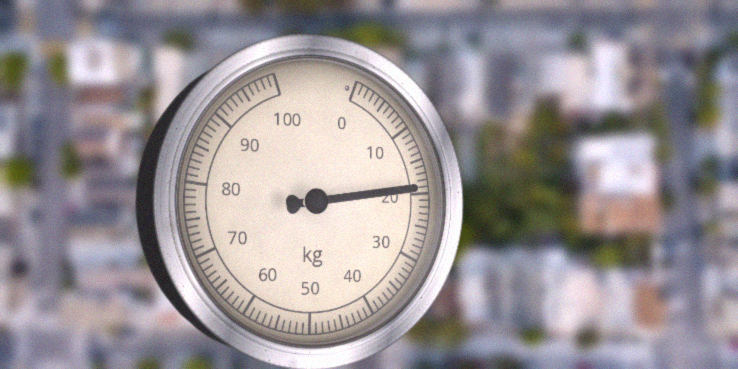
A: kg 19
